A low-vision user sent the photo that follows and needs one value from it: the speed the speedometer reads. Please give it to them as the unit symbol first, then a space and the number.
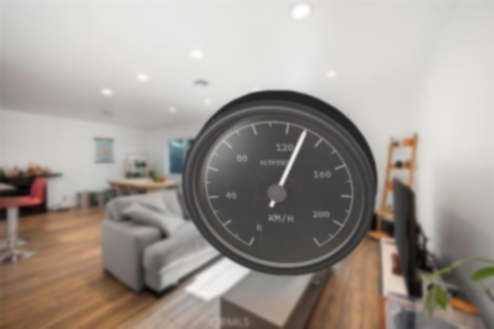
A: km/h 130
